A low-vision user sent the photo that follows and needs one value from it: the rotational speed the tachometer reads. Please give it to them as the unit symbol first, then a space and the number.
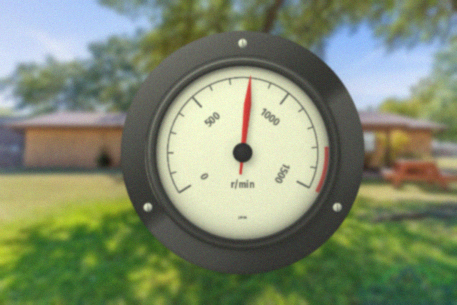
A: rpm 800
